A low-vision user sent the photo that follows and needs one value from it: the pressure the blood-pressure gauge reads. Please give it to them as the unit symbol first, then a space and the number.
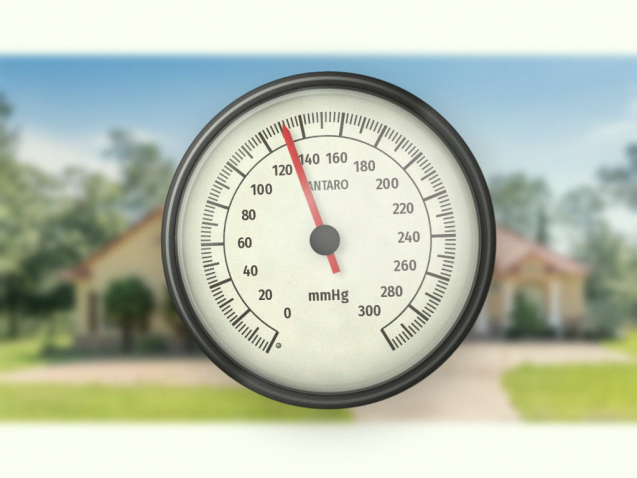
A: mmHg 132
